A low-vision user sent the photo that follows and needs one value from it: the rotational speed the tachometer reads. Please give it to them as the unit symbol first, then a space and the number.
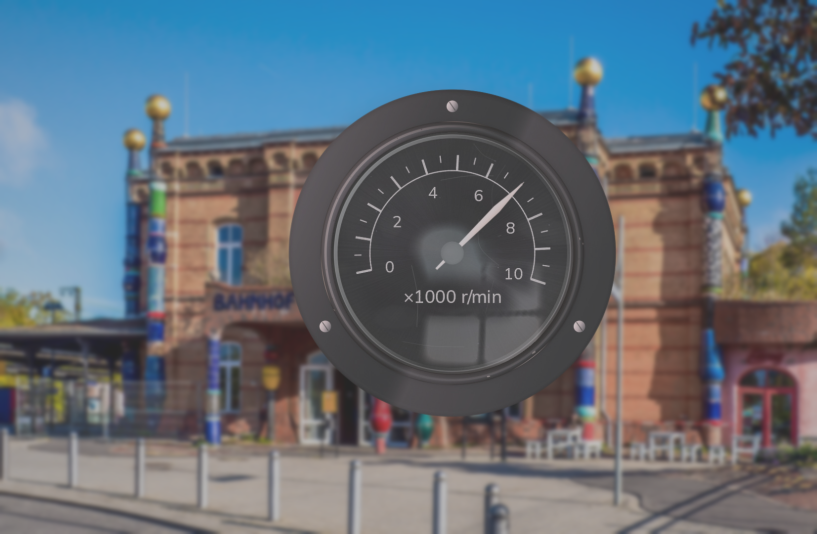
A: rpm 7000
